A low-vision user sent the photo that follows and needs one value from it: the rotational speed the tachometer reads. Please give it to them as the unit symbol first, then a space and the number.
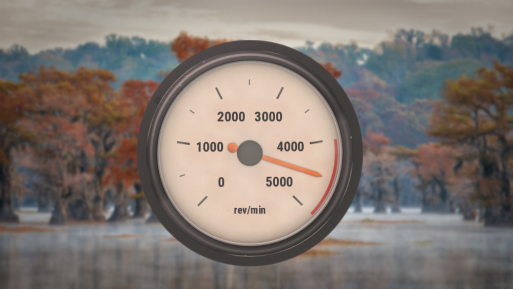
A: rpm 4500
